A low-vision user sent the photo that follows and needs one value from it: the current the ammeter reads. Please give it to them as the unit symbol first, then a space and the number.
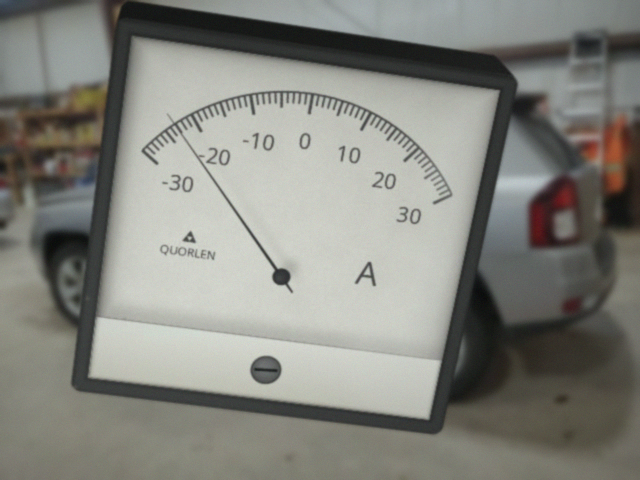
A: A -23
